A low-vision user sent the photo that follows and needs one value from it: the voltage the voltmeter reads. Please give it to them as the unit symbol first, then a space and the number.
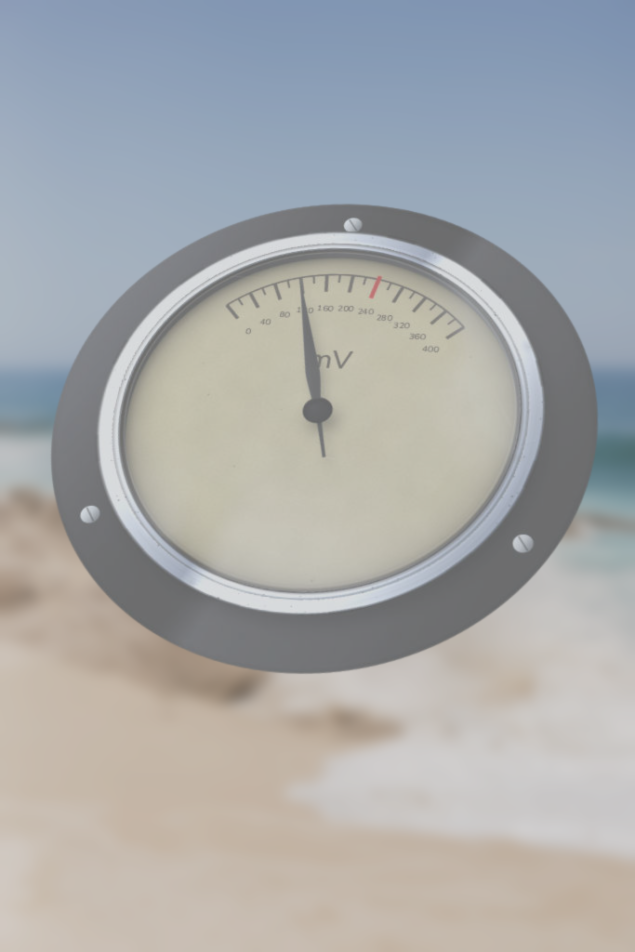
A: mV 120
